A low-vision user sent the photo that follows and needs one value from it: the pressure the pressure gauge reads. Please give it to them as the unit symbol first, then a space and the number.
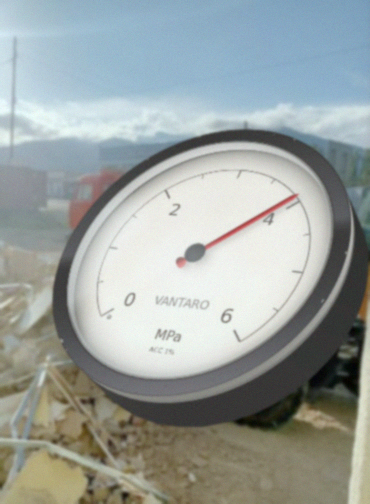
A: MPa 4
